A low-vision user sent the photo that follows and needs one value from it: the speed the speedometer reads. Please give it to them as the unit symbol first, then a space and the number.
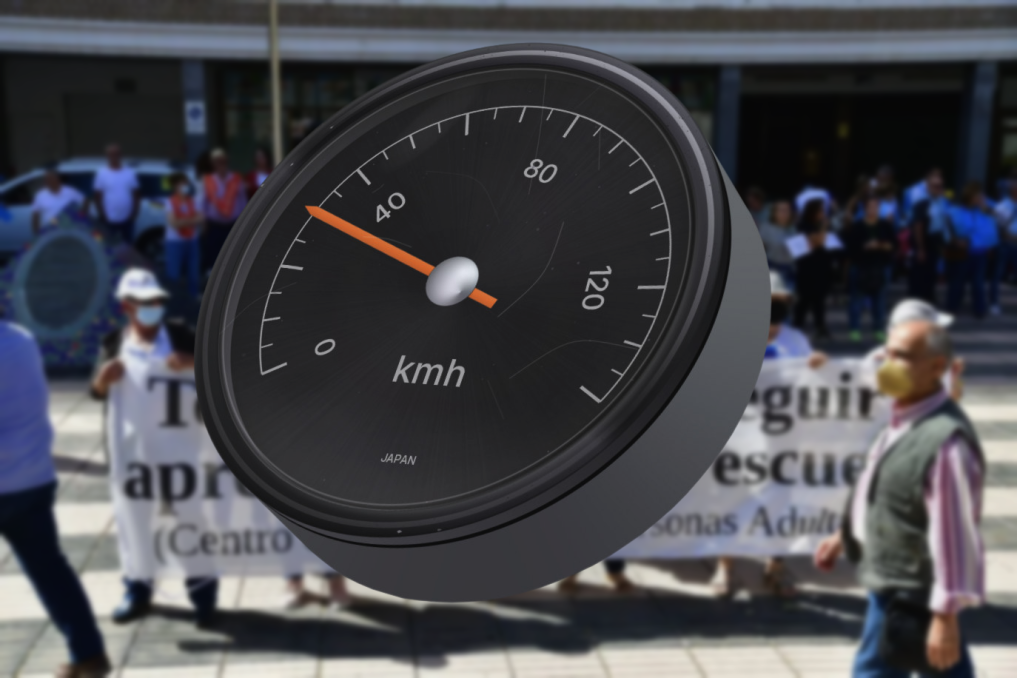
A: km/h 30
